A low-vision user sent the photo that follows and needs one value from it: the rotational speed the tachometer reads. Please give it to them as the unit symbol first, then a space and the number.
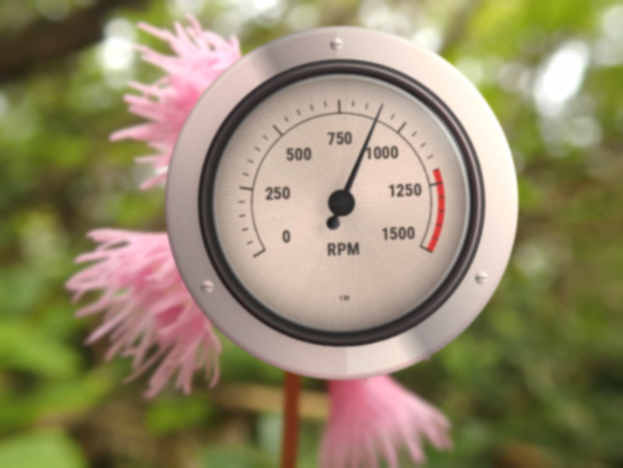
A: rpm 900
